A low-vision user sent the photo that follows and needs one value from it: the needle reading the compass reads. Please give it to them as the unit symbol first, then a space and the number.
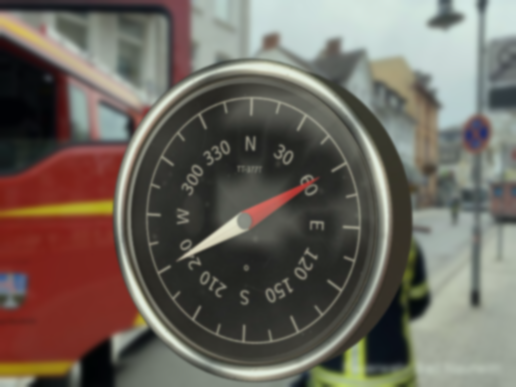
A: ° 60
